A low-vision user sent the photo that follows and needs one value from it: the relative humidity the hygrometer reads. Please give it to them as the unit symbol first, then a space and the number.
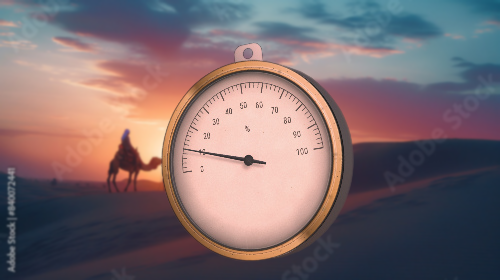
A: % 10
